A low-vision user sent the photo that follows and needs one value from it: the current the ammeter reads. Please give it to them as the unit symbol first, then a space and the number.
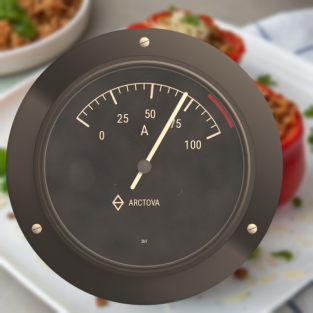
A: A 70
